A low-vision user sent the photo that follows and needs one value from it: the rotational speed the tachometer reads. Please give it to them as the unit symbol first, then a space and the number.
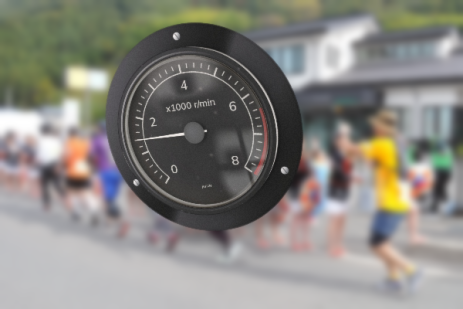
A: rpm 1400
